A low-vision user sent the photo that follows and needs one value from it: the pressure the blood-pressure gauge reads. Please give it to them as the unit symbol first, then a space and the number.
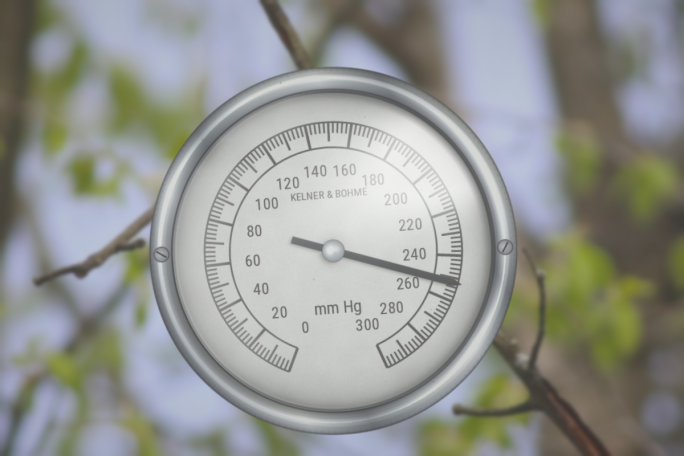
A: mmHg 252
